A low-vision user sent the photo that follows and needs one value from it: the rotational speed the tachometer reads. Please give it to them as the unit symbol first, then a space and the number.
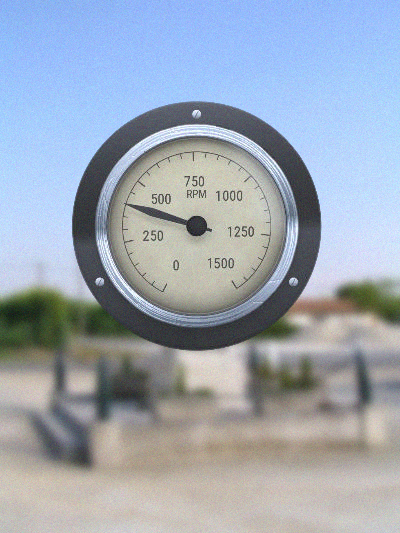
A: rpm 400
